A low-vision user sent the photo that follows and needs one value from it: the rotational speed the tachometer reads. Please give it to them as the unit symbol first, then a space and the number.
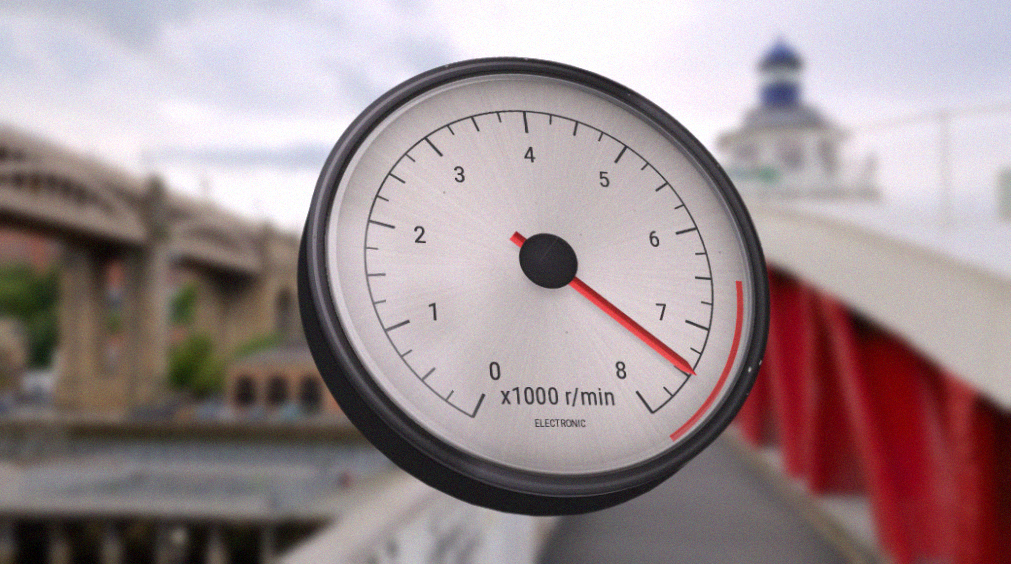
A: rpm 7500
